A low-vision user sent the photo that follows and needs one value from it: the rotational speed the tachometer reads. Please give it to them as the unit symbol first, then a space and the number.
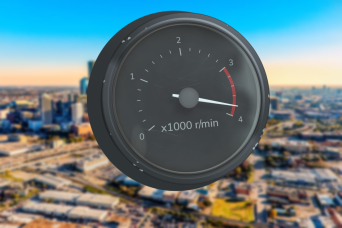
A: rpm 3800
